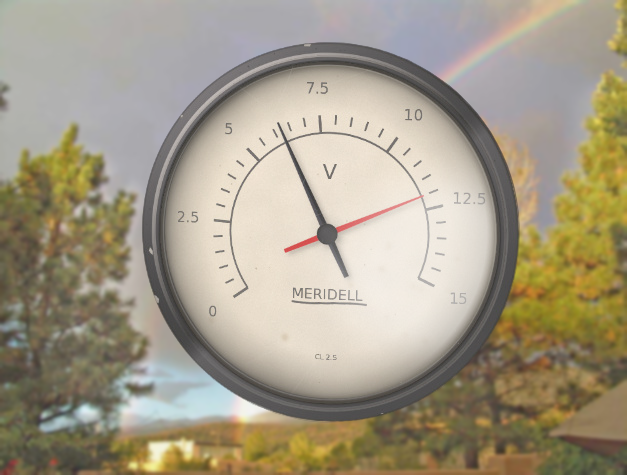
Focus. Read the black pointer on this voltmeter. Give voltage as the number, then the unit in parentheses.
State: 6.25 (V)
